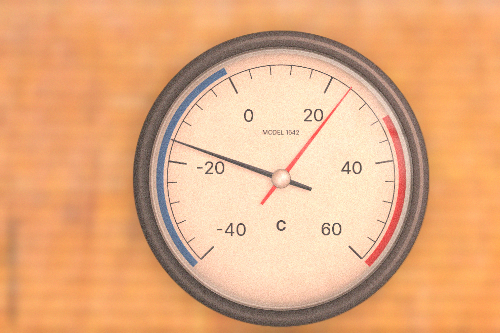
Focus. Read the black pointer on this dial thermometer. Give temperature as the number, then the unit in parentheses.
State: -16 (°C)
